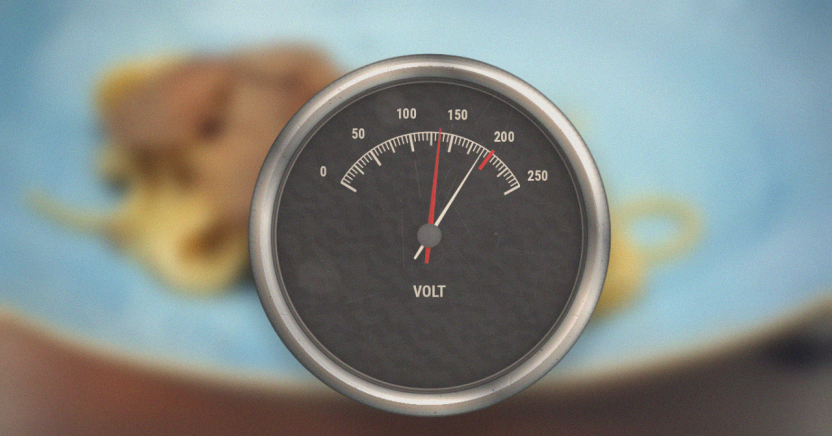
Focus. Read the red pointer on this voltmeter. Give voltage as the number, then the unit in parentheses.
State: 135 (V)
